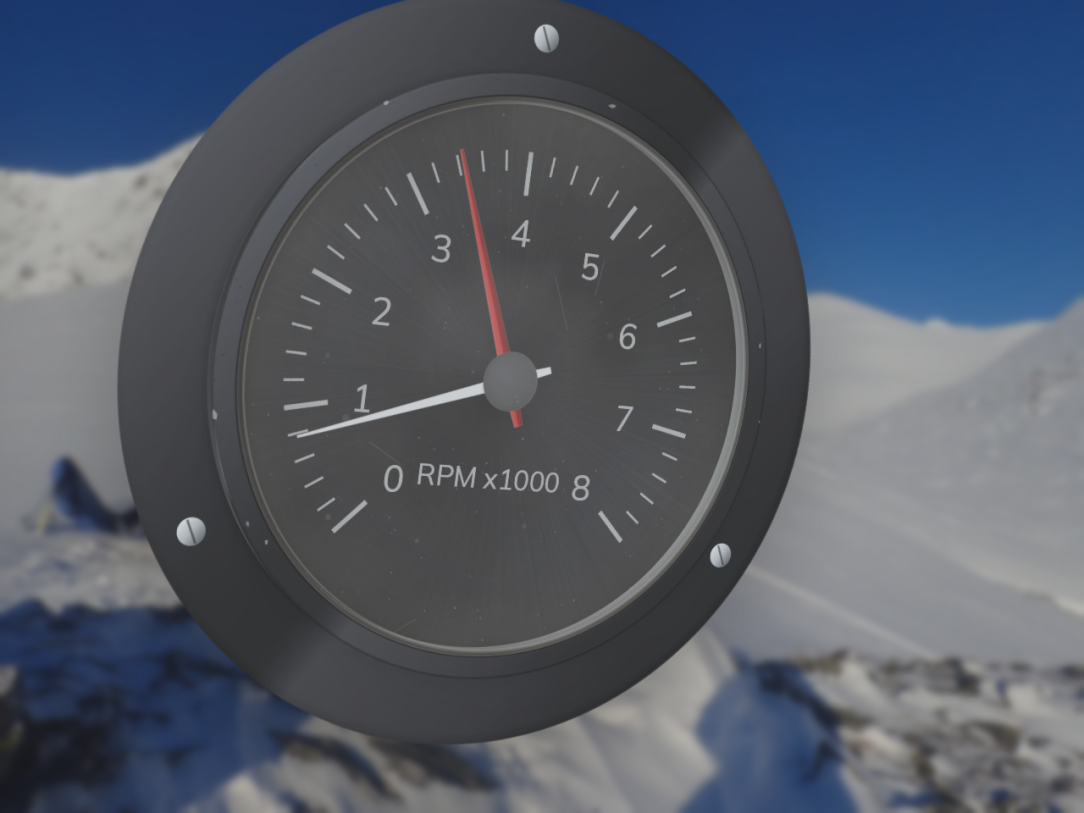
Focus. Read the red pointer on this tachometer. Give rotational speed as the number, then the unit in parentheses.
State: 3400 (rpm)
